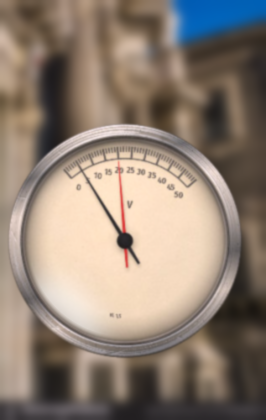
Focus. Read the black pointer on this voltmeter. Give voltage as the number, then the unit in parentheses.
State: 5 (V)
